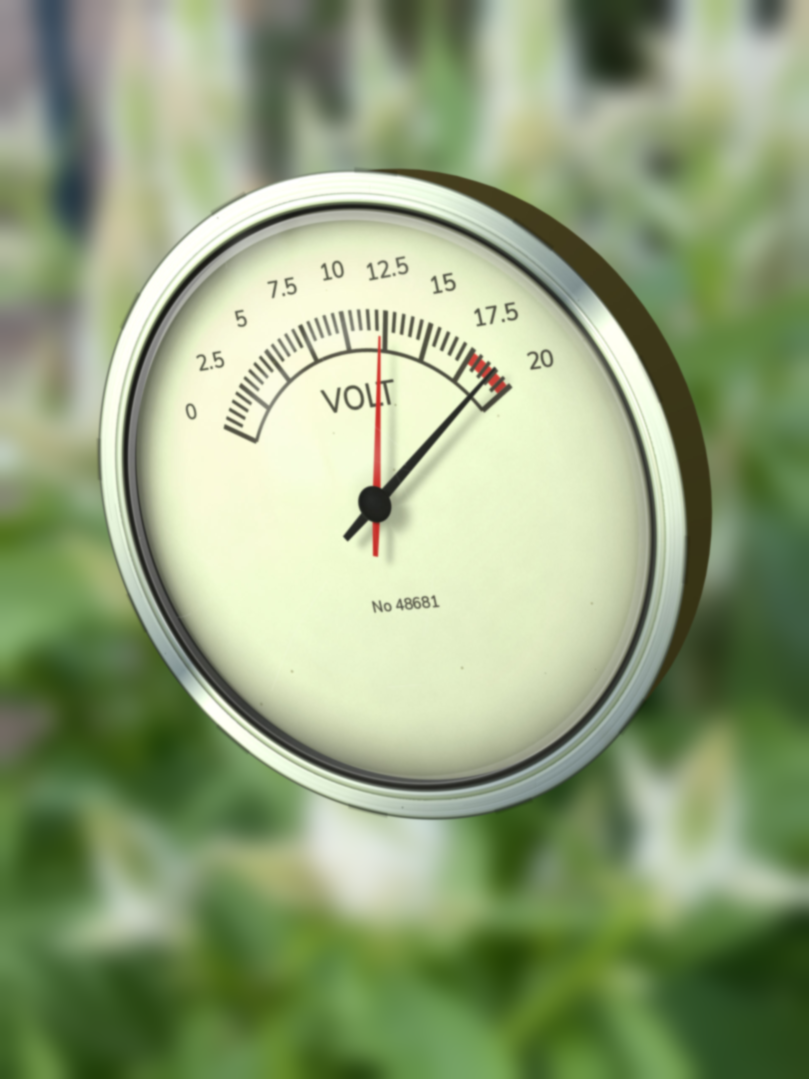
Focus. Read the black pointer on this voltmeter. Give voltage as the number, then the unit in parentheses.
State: 19 (V)
